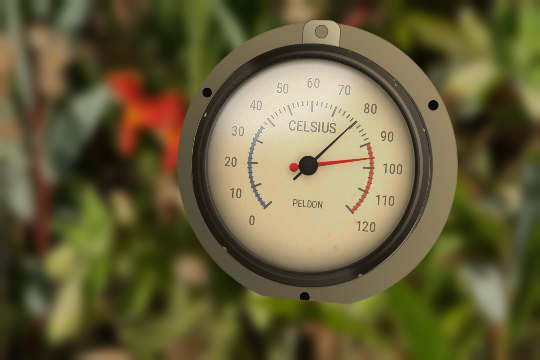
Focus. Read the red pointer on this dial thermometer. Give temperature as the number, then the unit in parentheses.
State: 96 (°C)
